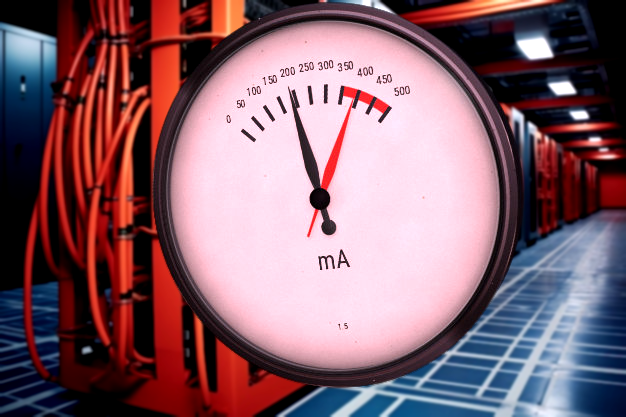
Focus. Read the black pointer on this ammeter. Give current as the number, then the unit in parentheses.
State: 200 (mA)
